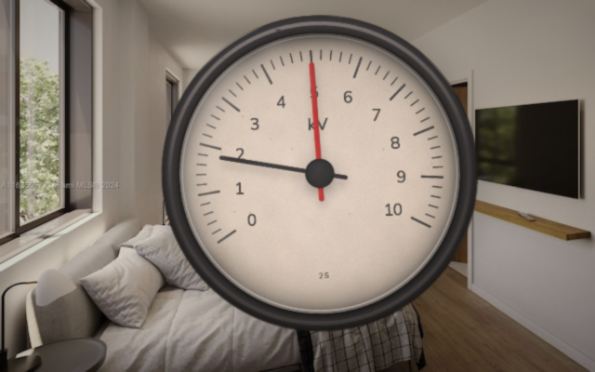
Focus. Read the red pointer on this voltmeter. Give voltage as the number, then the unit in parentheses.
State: 5 (kV)
